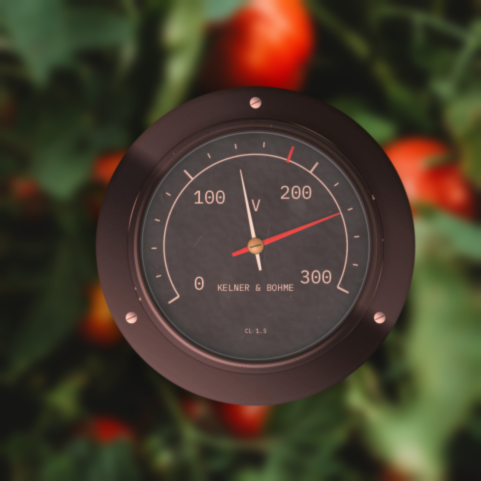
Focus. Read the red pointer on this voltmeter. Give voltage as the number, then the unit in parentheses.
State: 240 (V)
